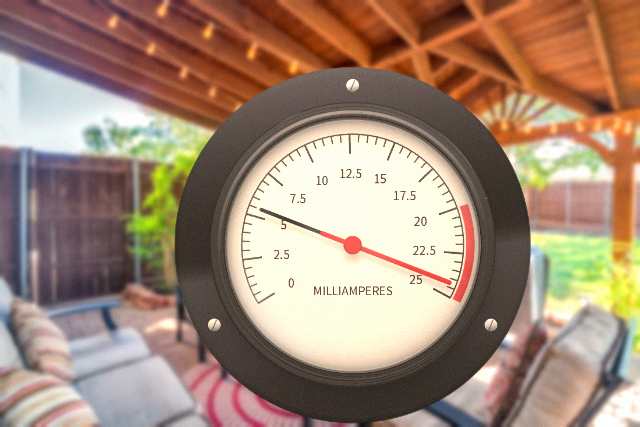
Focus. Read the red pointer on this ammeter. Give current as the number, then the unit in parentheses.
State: 24.25 (mA)
